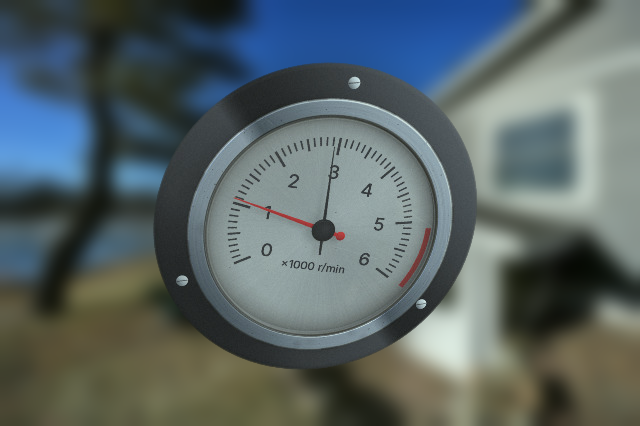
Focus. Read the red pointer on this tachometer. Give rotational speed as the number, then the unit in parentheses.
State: 1100 (rpm)
